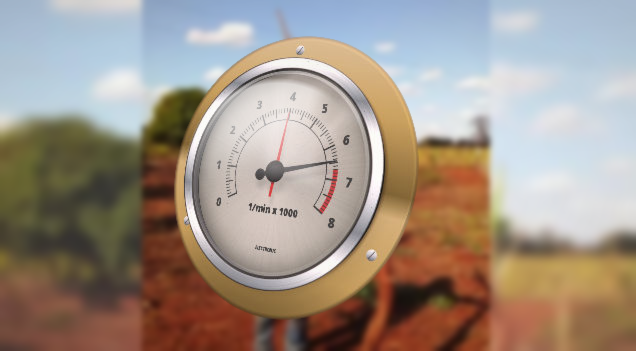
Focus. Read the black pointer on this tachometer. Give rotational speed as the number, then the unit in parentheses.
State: 6500 (rpm)
